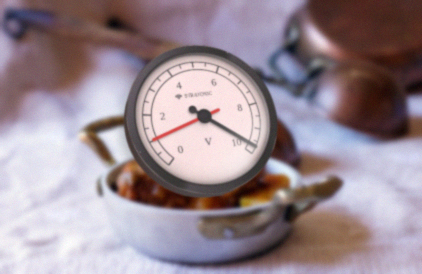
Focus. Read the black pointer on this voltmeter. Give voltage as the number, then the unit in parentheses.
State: 9.75 (V)
